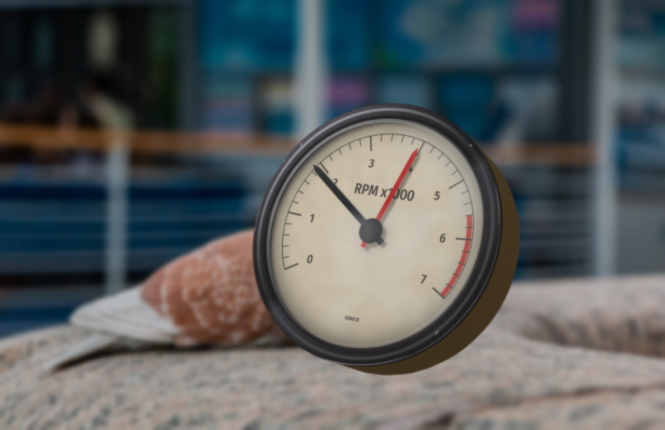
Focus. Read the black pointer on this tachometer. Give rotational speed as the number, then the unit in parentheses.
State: 1900 (rpm)
